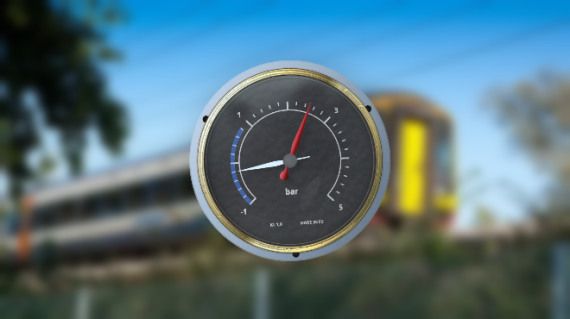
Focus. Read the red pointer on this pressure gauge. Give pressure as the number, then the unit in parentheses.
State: 2.5 (bar)
